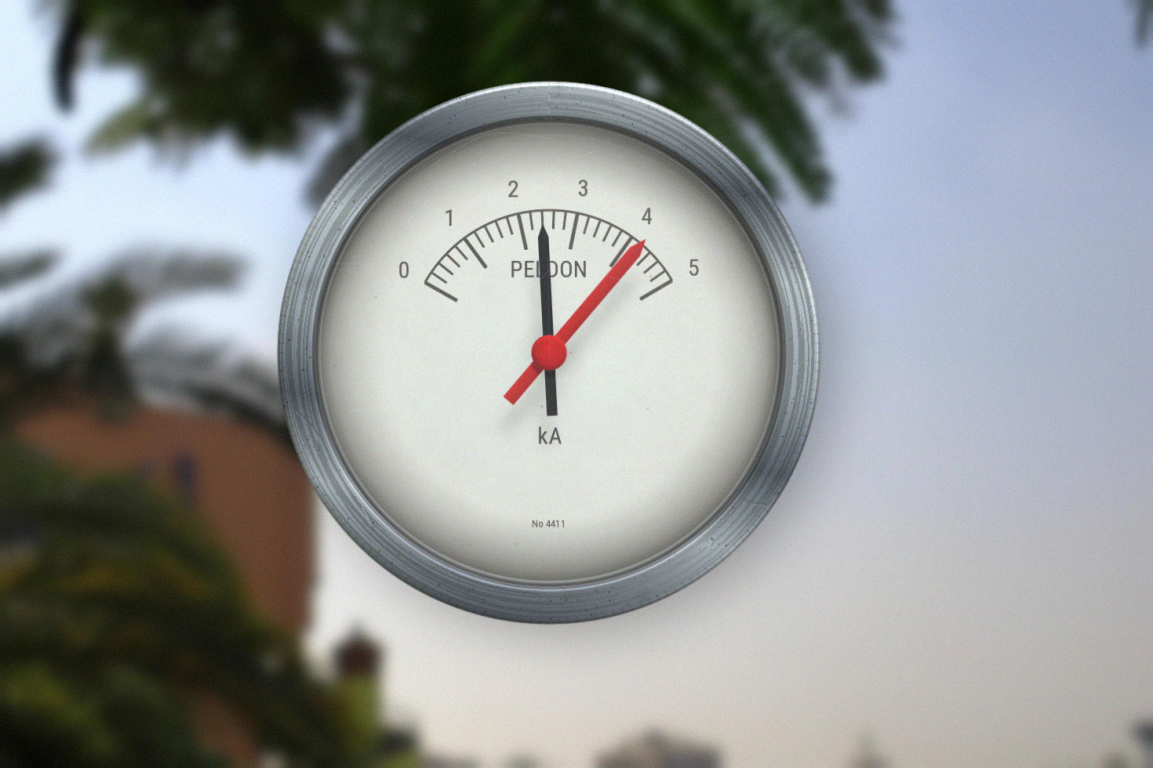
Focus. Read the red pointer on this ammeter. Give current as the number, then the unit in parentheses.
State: 4.2 (kA)
